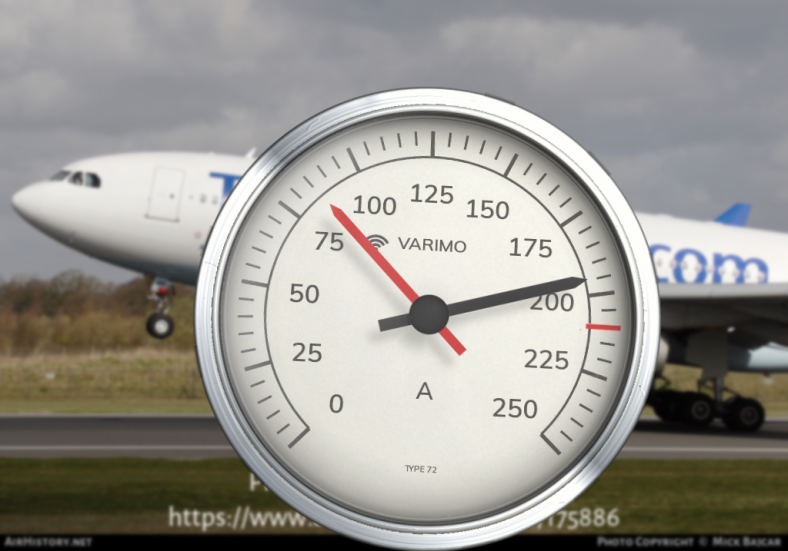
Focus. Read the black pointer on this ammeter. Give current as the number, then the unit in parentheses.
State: 195 (A)
